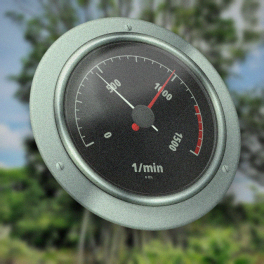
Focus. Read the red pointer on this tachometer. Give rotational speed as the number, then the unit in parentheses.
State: 975 (rpm)
